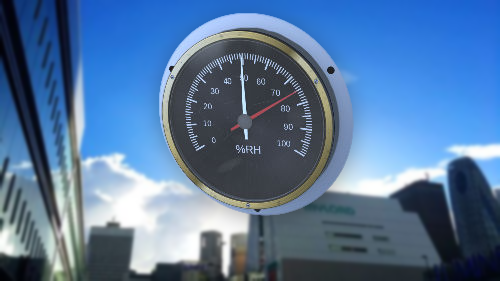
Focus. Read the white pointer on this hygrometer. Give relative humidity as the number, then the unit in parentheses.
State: 50 (%)
